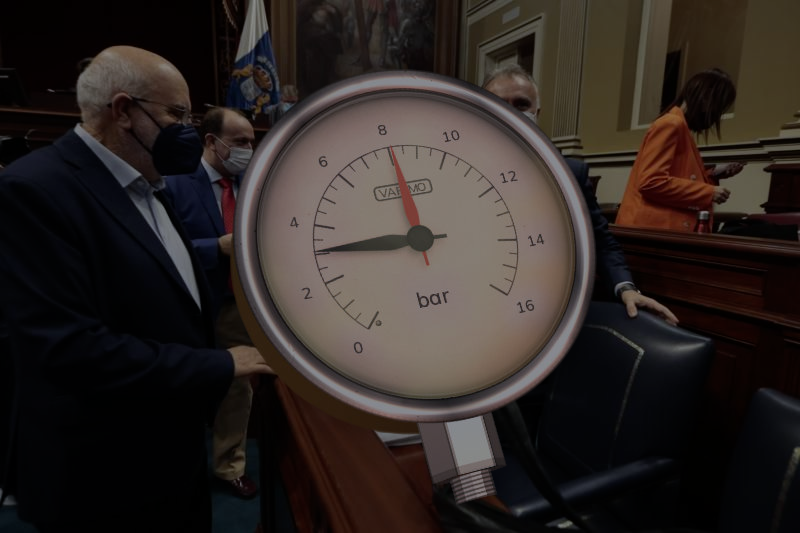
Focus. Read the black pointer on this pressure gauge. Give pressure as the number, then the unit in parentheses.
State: 3 (bar)
